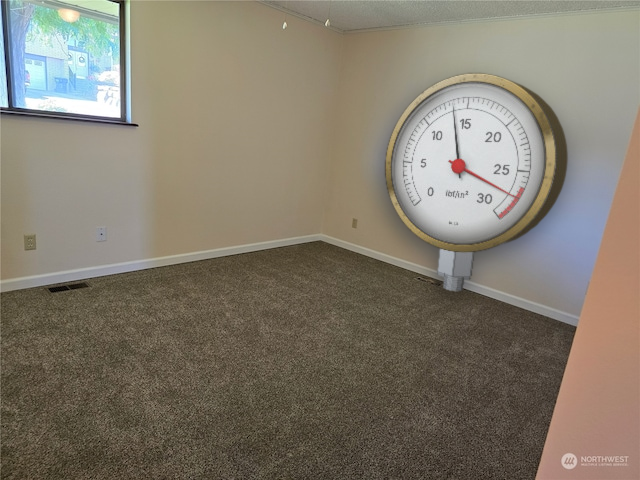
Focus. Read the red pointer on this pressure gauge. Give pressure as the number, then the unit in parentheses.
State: 27.5 (psi)
